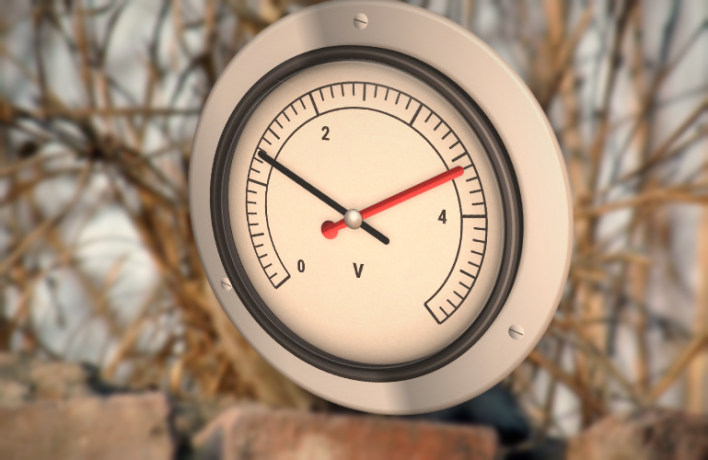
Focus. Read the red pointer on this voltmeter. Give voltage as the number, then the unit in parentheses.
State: 3.6 (V)
